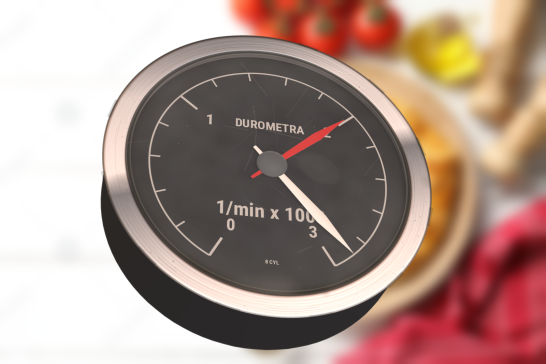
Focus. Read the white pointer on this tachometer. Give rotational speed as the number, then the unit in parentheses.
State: 2900 (rpm)
